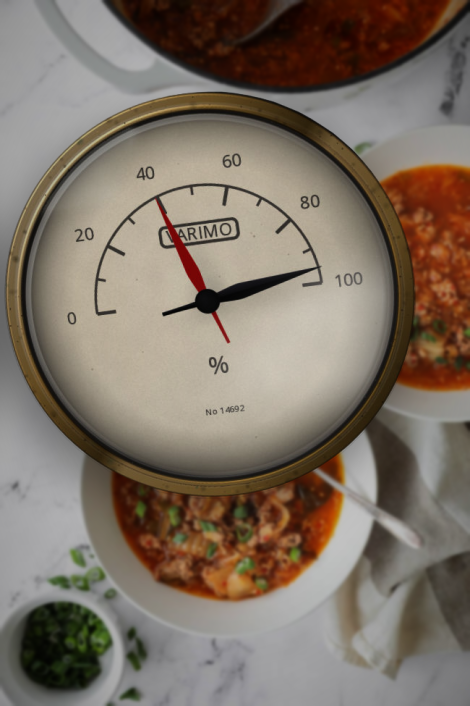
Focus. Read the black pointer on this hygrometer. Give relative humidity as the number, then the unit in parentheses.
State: 95 (%)
